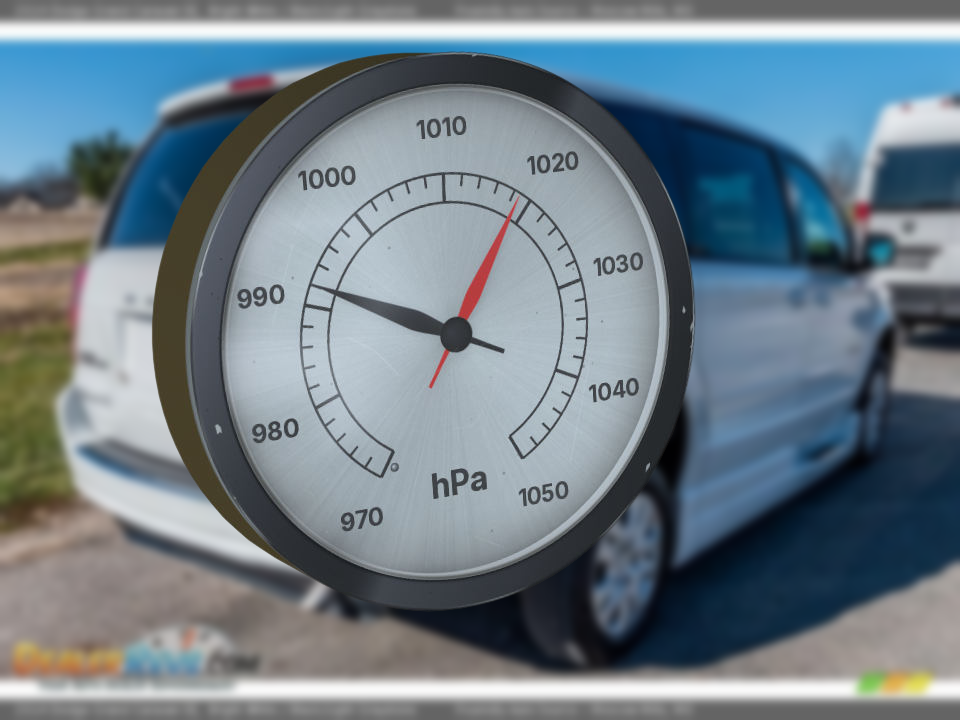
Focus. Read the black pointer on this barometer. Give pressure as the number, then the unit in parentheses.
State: 992 (hPa)
